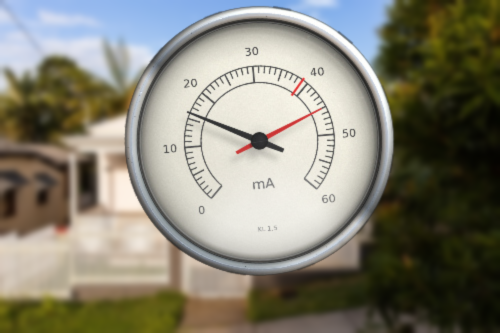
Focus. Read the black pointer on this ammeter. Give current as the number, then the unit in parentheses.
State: 16 (mA)
